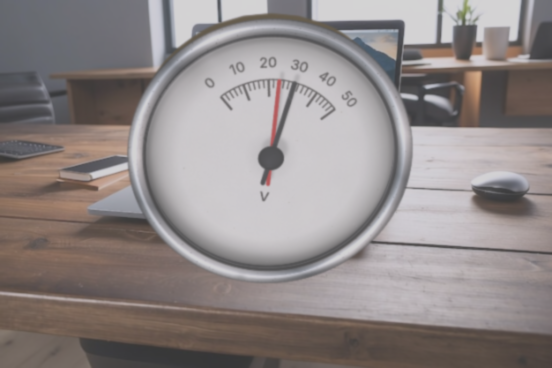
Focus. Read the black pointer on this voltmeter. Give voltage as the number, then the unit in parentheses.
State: 30 (V)
